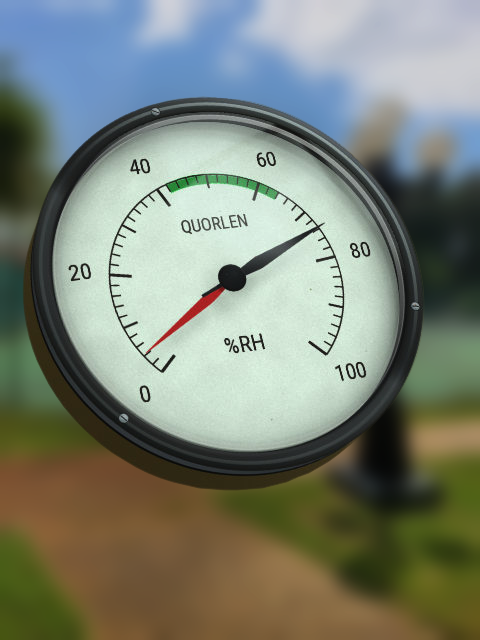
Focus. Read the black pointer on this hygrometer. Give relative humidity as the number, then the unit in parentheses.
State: 74 (%)
